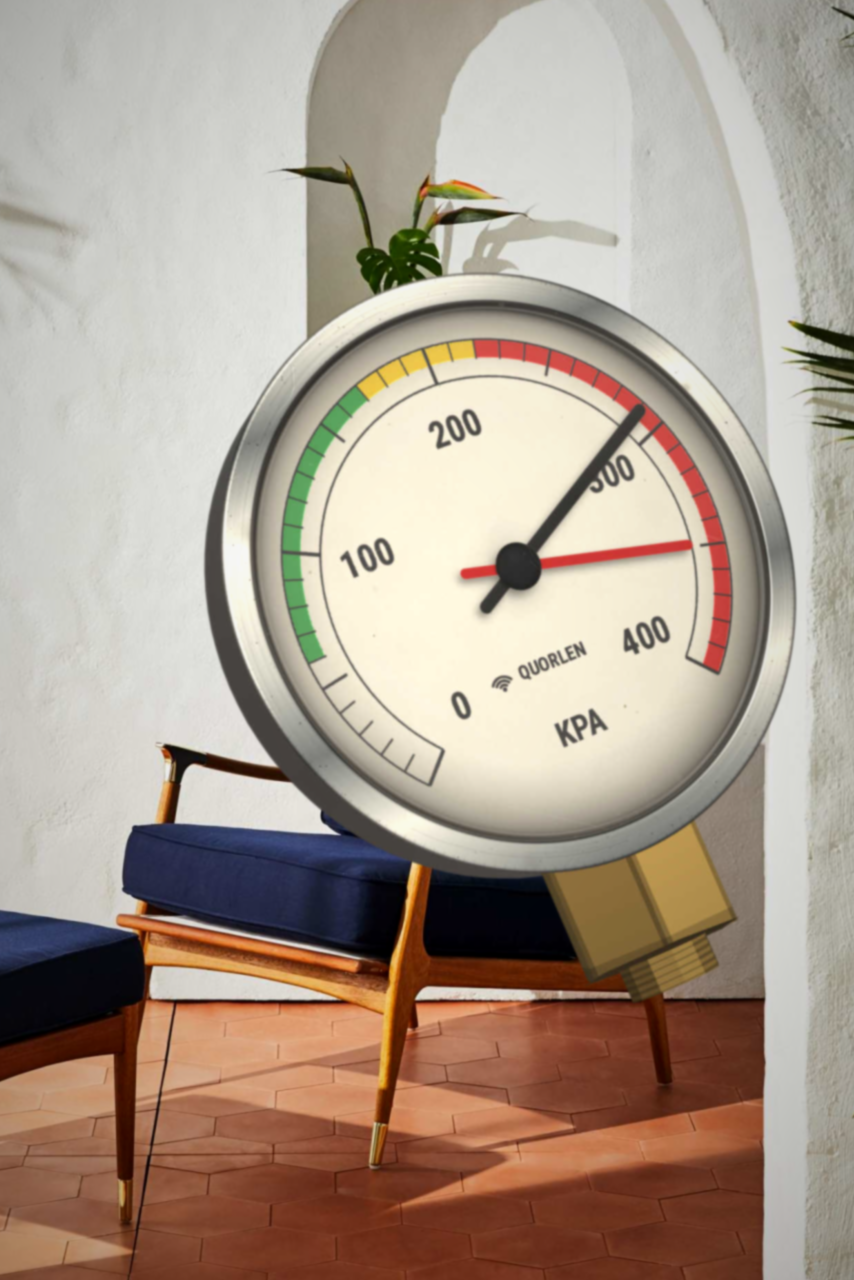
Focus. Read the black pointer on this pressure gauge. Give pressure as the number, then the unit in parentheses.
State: 290 (kPa)
